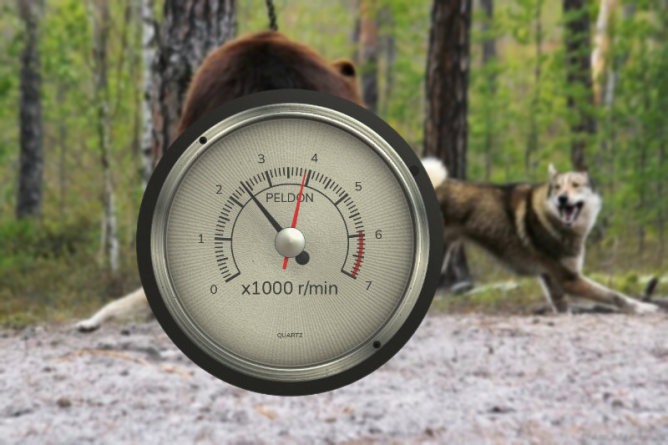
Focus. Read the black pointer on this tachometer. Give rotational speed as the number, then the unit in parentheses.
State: 2400 (rpm)
